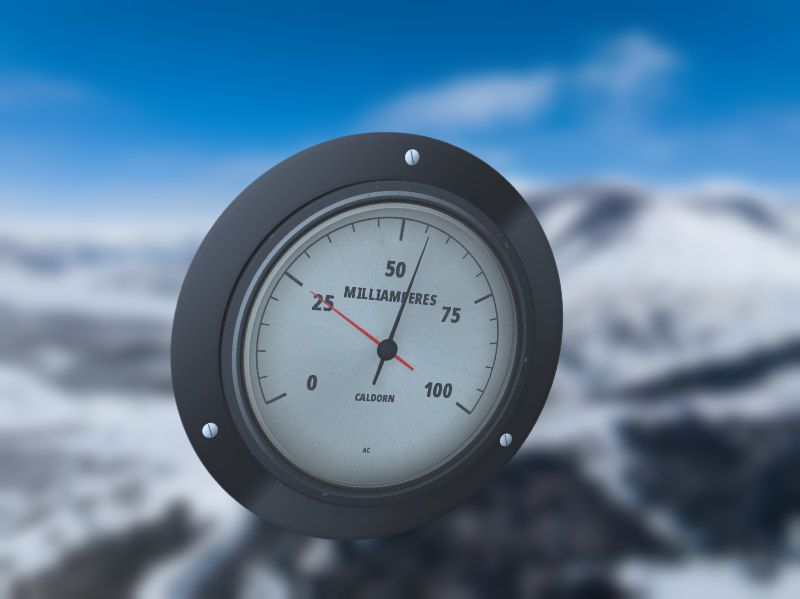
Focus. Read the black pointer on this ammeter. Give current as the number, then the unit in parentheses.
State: 55 (mA)
